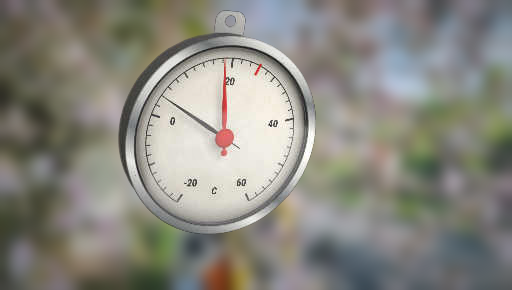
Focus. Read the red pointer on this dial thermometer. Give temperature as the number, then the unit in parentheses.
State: 18 (°C)
